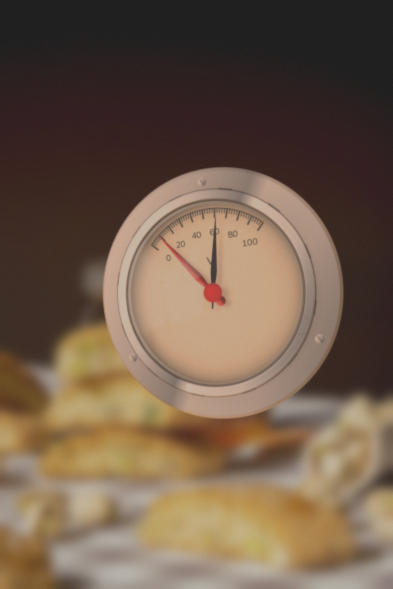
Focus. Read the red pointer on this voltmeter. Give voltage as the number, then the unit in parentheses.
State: 10 (V)
